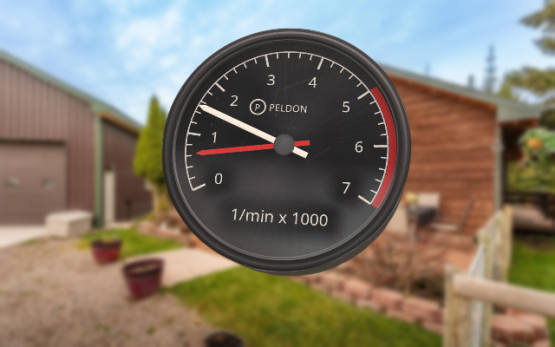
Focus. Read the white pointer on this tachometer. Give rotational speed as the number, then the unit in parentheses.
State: 1500 (rpm)
